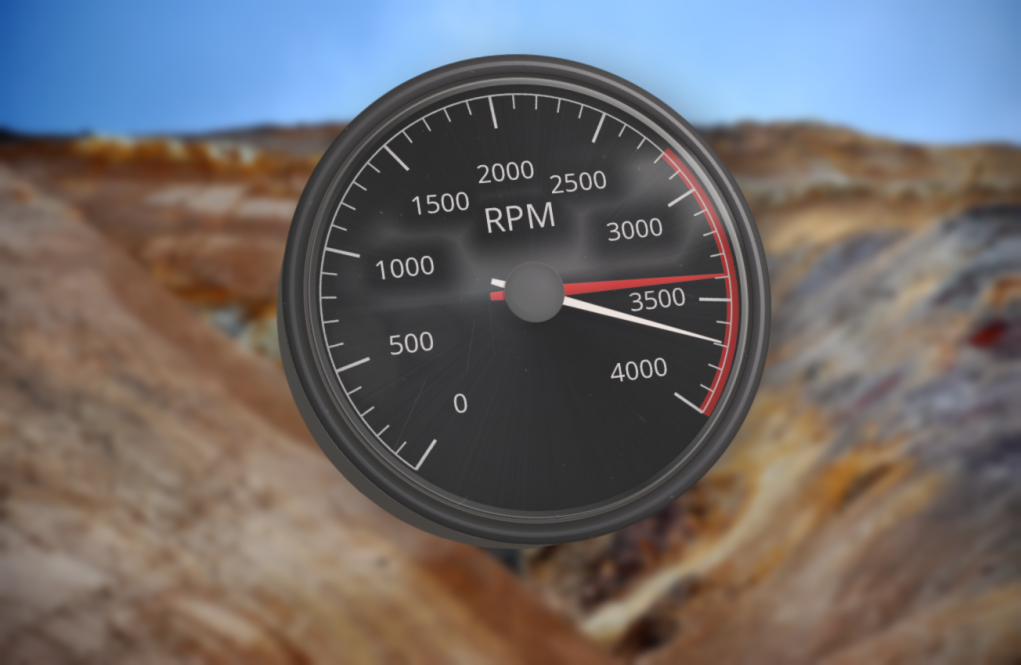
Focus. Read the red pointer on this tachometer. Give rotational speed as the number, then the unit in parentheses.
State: 3400 (rpm)
